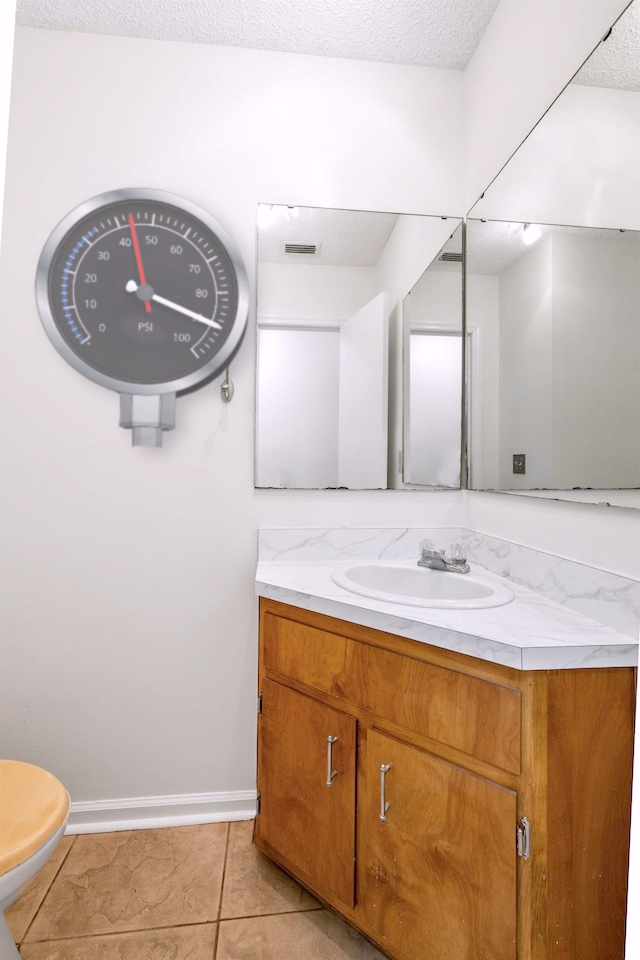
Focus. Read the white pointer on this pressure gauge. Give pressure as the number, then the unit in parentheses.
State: 90 (psi)
